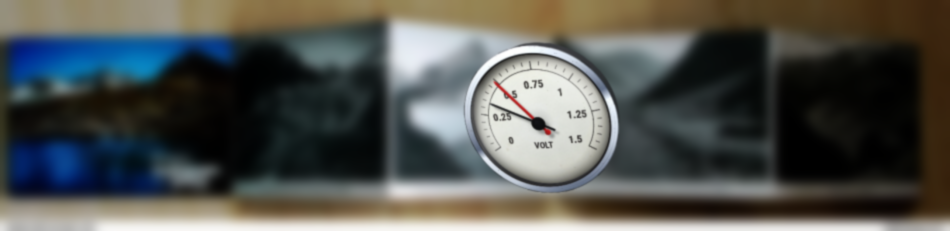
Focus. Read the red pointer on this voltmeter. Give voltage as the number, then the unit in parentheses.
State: 0.5 (V)
